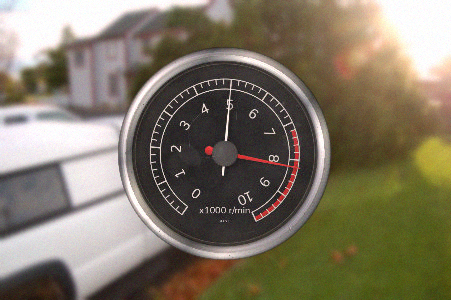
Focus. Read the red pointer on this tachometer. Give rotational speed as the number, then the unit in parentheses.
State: 8200 (rpm)
